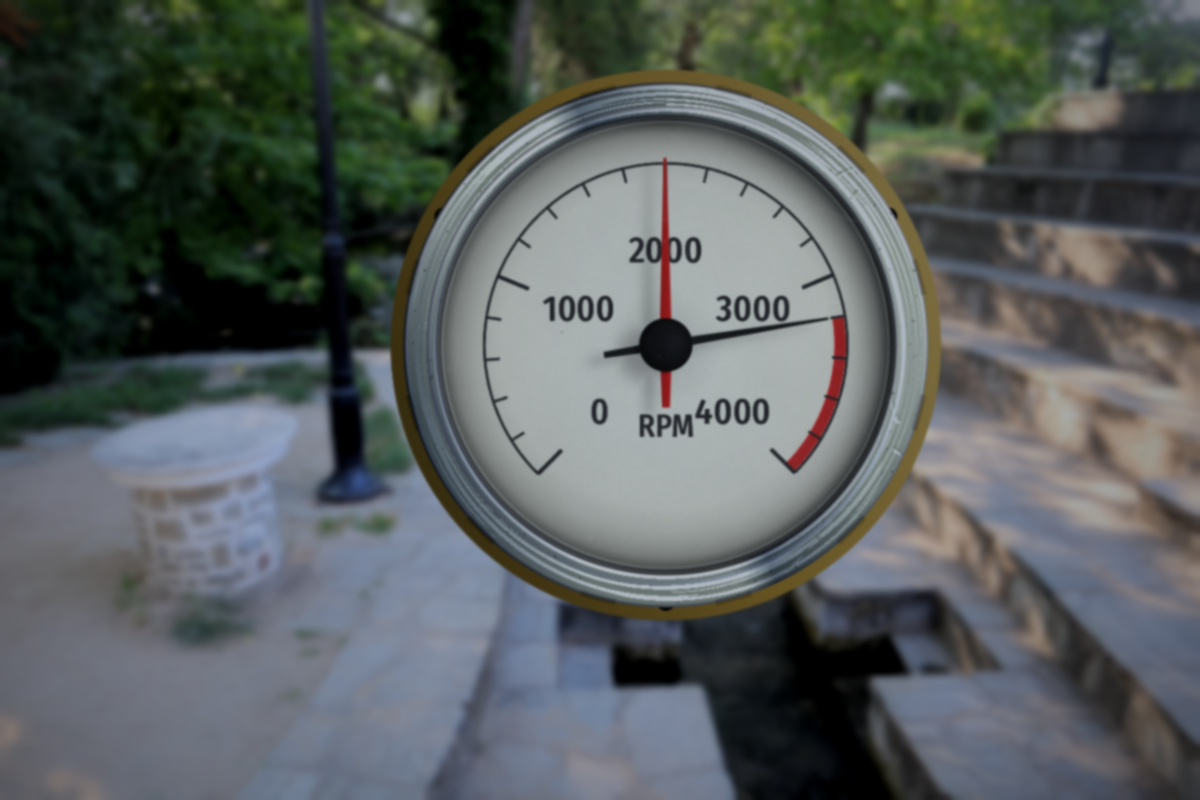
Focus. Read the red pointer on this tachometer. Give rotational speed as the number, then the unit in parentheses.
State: 2000 (rpm)
